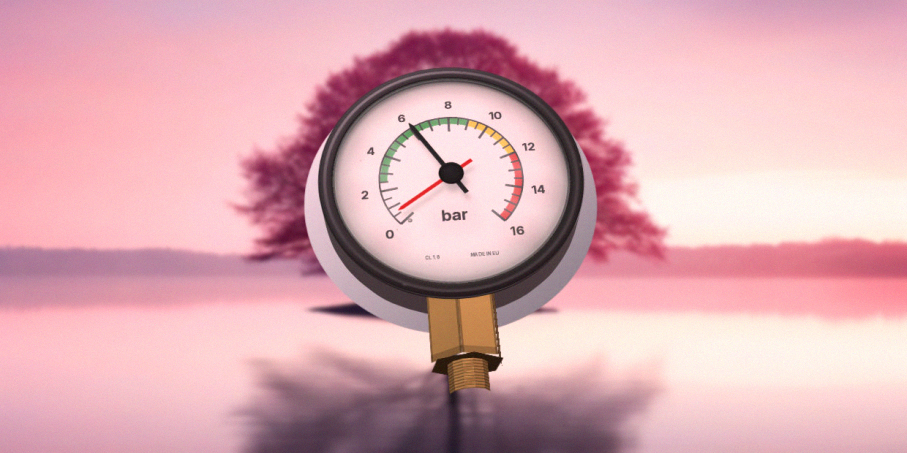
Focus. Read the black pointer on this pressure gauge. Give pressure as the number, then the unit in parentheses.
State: 6 (bar)
